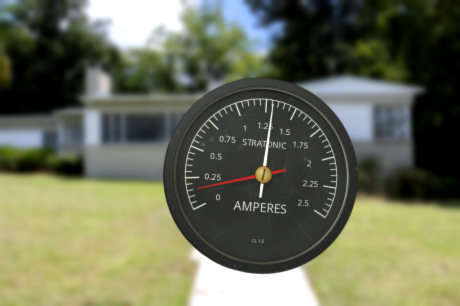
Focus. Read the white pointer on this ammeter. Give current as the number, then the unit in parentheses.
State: 1.3 (A)
